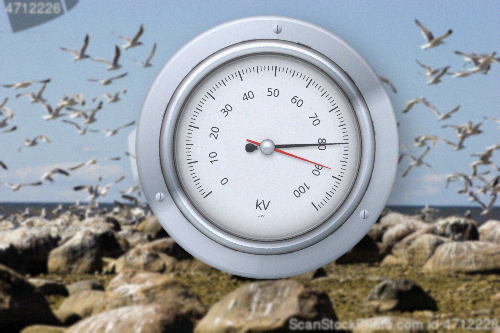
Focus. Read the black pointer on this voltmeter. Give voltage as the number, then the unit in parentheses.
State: 80 (kV)
